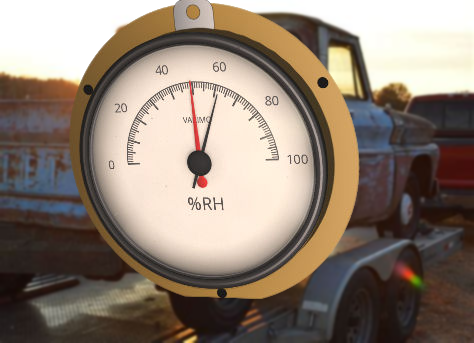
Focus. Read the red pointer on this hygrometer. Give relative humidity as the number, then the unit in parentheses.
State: 50 (%)
